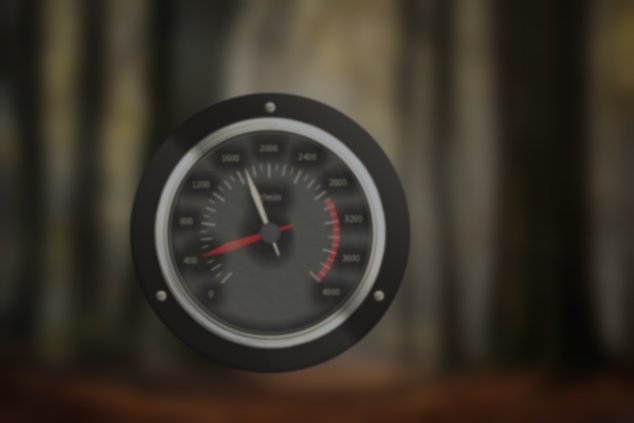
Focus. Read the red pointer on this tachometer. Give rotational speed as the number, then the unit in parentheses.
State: 400 (rpm)
